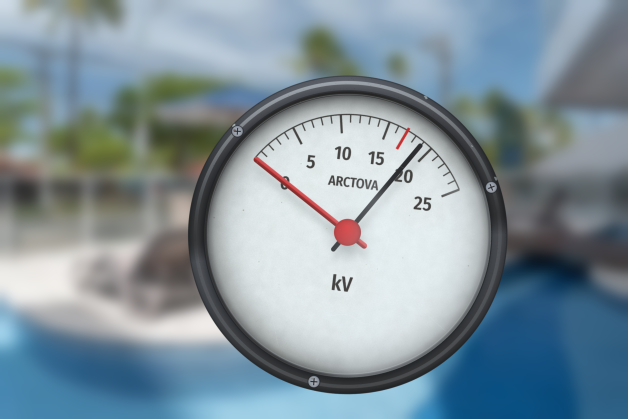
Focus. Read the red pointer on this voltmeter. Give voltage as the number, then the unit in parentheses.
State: 0 (kV)
